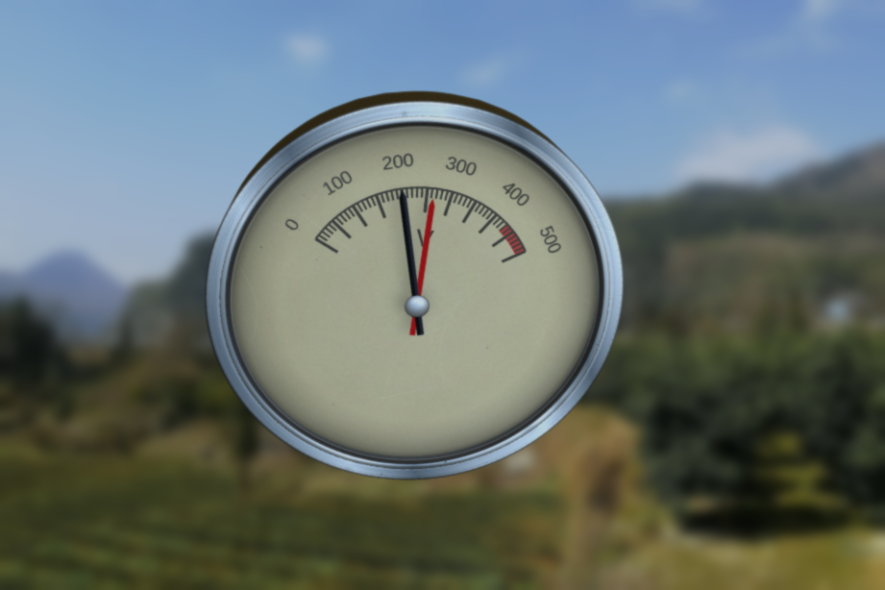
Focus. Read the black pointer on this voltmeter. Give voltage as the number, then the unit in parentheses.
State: 200 (V)
